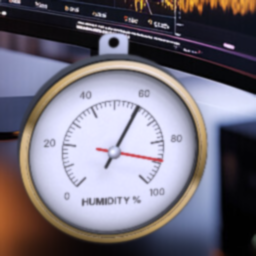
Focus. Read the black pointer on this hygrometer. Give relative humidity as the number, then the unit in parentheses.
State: 60 (%)
